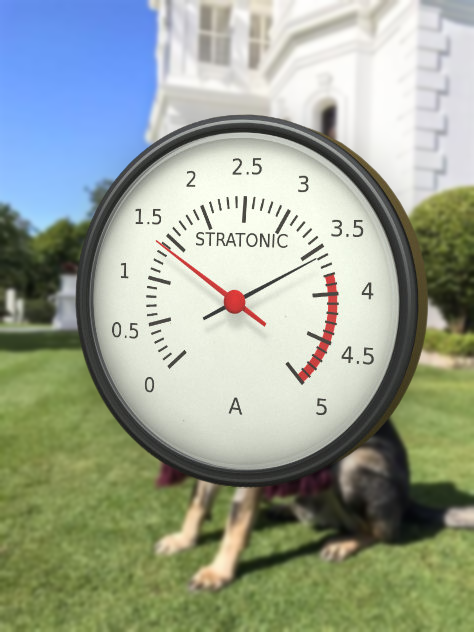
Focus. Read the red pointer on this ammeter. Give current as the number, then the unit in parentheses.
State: 1.4 (A)
